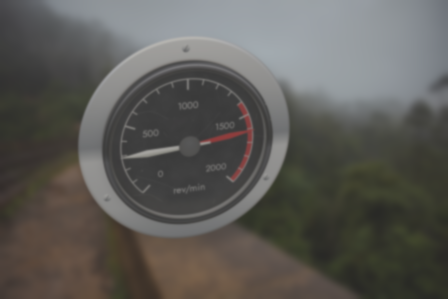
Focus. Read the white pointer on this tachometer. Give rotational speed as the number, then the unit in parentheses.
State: 300 (rpm)
